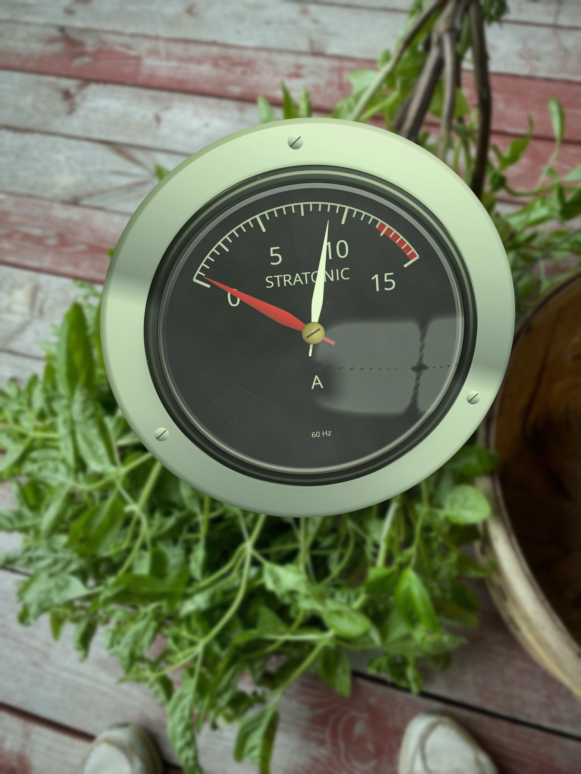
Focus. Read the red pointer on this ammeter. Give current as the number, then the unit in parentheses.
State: 0.5 (A)
